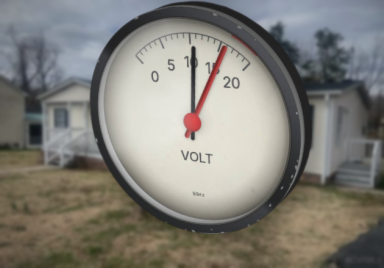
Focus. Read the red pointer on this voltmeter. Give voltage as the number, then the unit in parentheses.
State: 16 (V)
